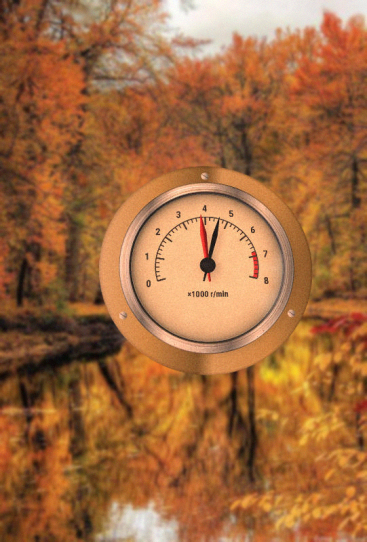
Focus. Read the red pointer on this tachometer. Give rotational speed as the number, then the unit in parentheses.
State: 3800 (rpm)
